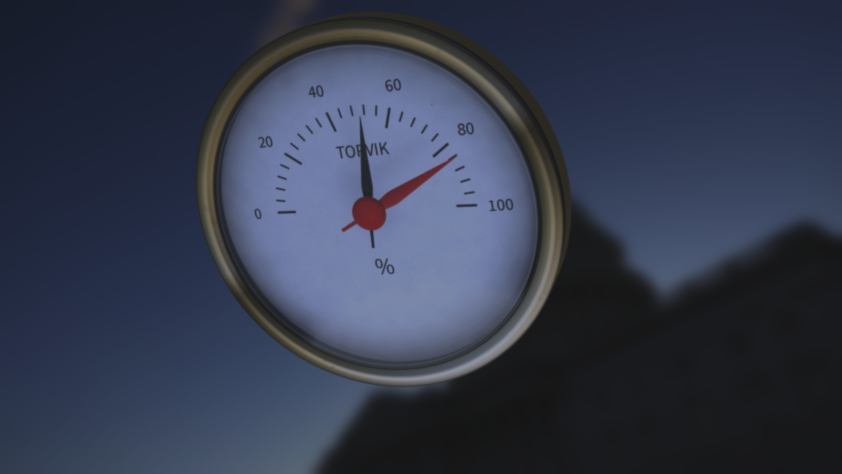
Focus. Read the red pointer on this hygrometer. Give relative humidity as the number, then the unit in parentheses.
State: 84 (%)
